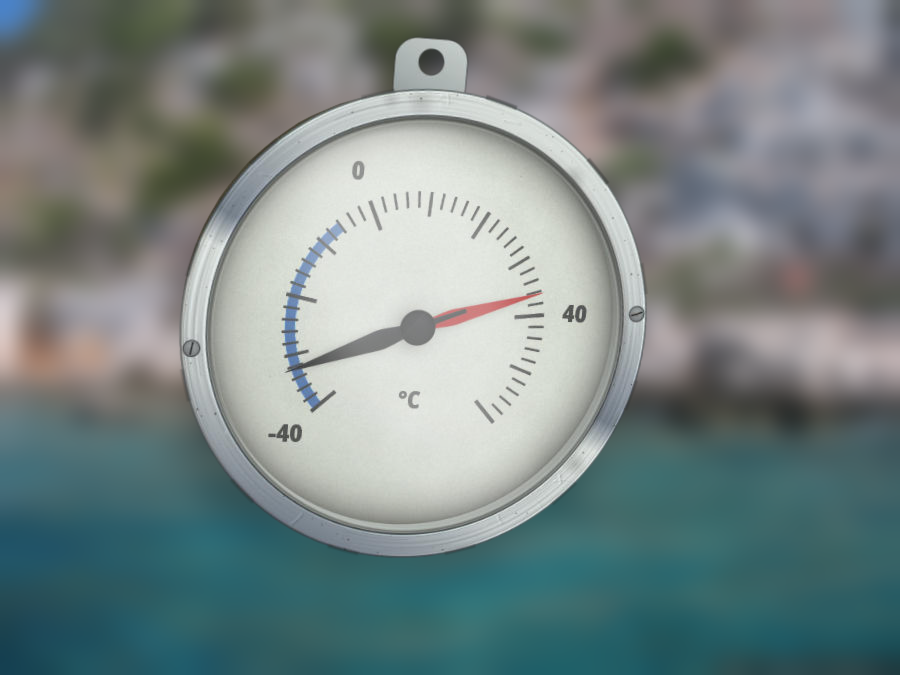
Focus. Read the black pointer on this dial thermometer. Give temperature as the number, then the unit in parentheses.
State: -32 (°C)
